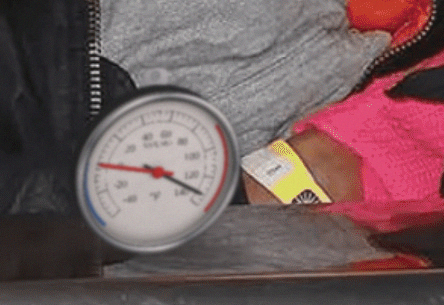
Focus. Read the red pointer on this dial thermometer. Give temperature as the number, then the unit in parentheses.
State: 0 (°F)
